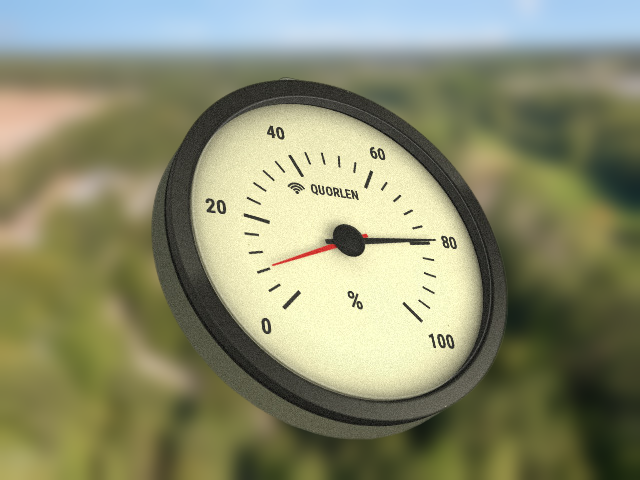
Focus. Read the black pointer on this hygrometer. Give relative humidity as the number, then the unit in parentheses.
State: 80 (%)
